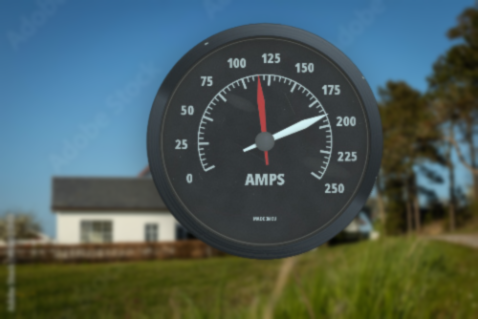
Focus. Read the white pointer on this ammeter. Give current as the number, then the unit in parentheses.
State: 190 (A)
